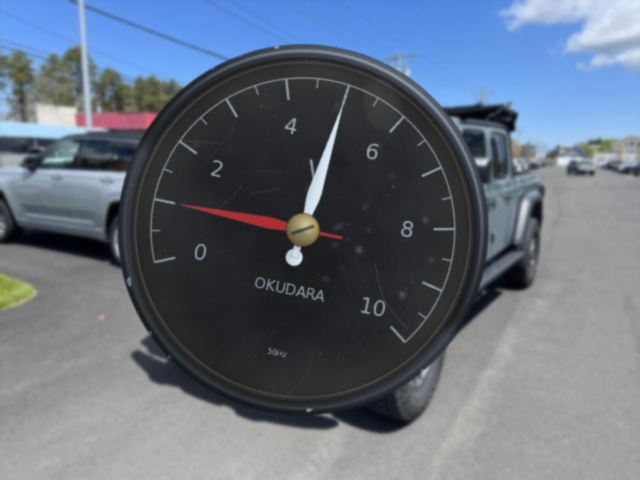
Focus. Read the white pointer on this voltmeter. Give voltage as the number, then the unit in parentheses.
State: 5 (V)
